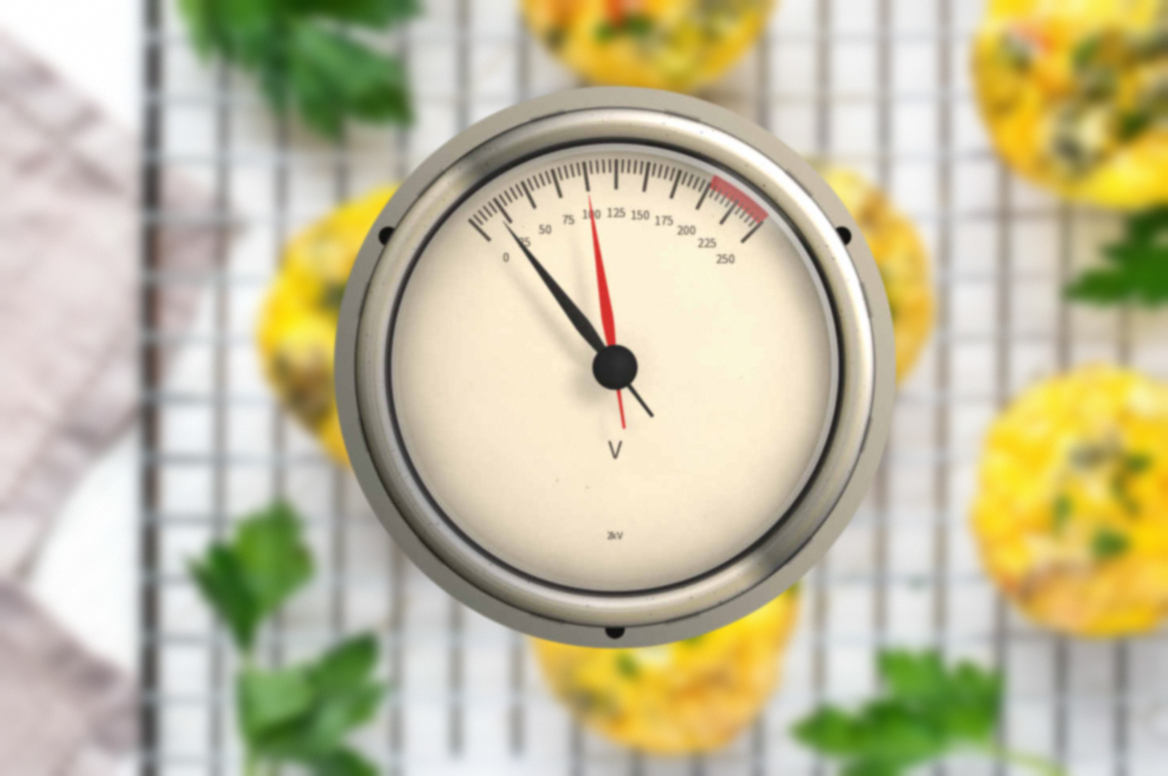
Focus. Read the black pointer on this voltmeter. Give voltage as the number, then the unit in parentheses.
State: 20 (V)
